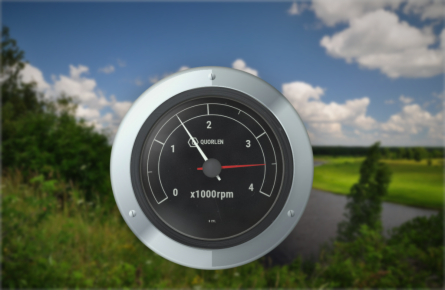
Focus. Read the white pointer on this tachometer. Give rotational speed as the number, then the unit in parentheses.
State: 1500 (rpm)
